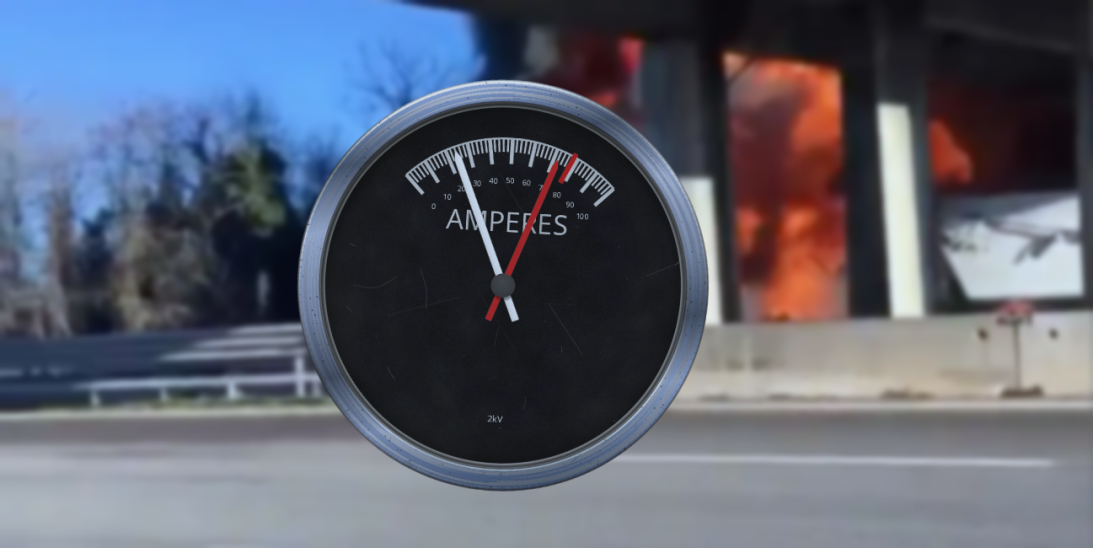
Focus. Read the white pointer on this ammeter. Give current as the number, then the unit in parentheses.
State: 24 (A)
